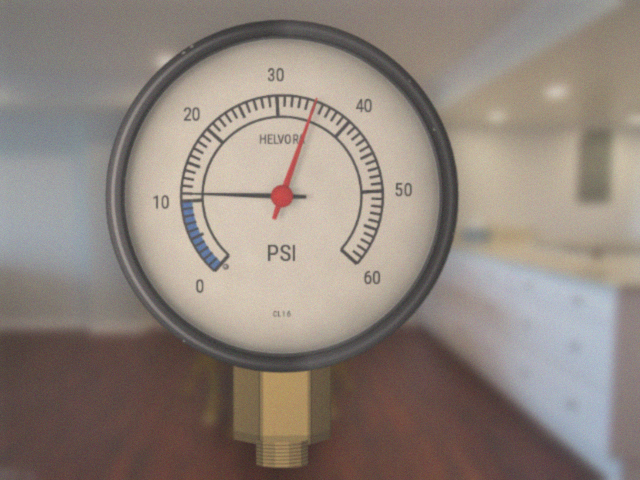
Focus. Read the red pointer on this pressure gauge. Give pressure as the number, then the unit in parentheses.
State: 35 (psi)
